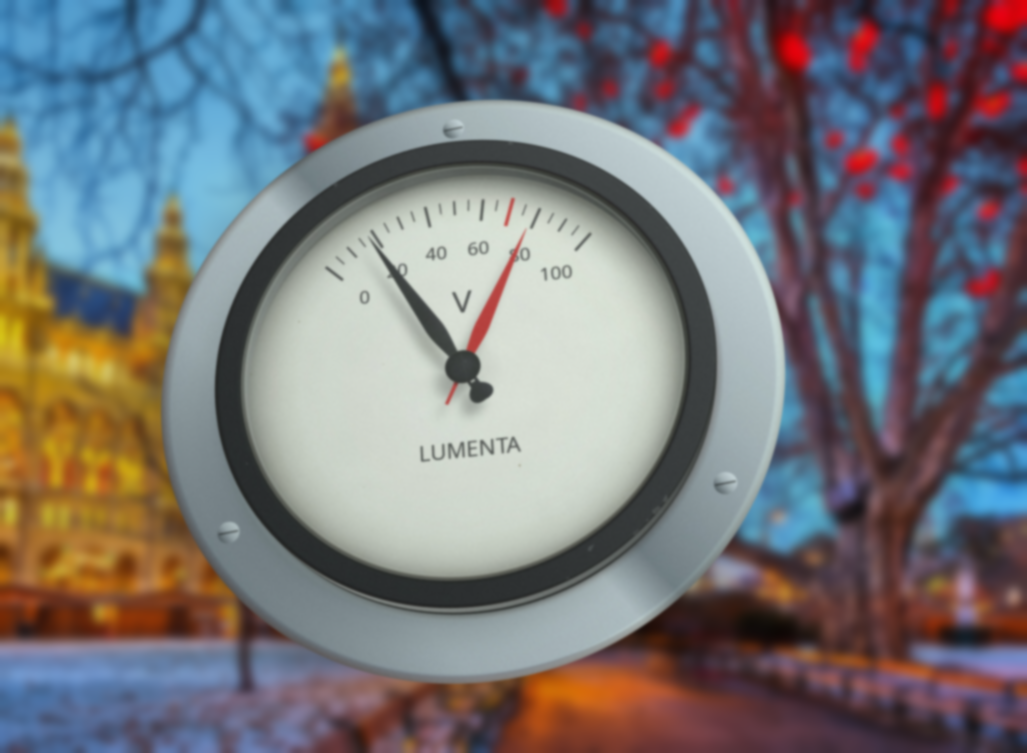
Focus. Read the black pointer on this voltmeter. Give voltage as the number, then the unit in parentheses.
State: 17.5 (V)
